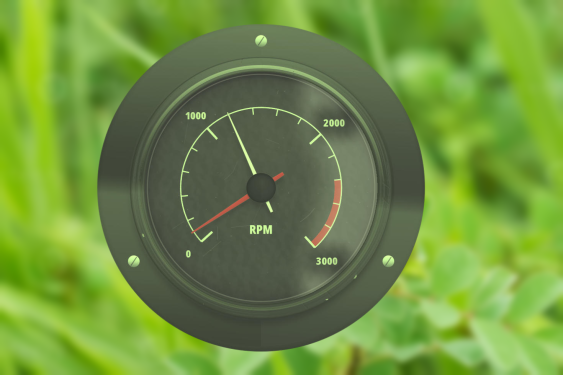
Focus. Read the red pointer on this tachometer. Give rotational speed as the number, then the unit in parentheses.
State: 100 (rpm)
